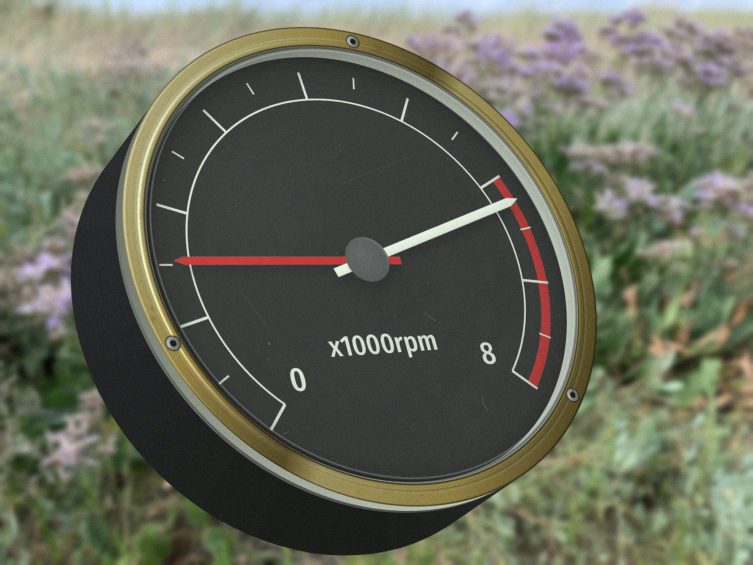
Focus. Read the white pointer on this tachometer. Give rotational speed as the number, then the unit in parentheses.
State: 6250 (rpm)
